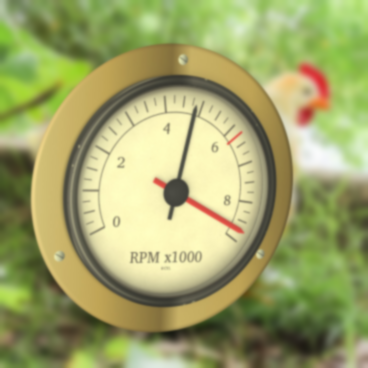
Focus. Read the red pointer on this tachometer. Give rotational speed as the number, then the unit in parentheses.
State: 8750 (rpm)
